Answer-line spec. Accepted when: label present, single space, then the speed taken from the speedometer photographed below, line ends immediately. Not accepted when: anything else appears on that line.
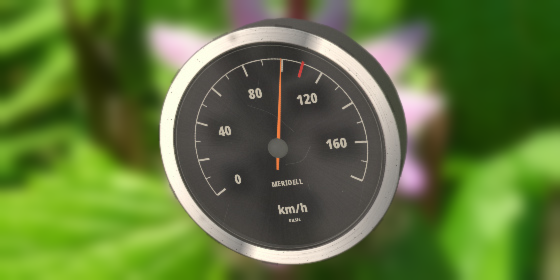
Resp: 100 km/h
